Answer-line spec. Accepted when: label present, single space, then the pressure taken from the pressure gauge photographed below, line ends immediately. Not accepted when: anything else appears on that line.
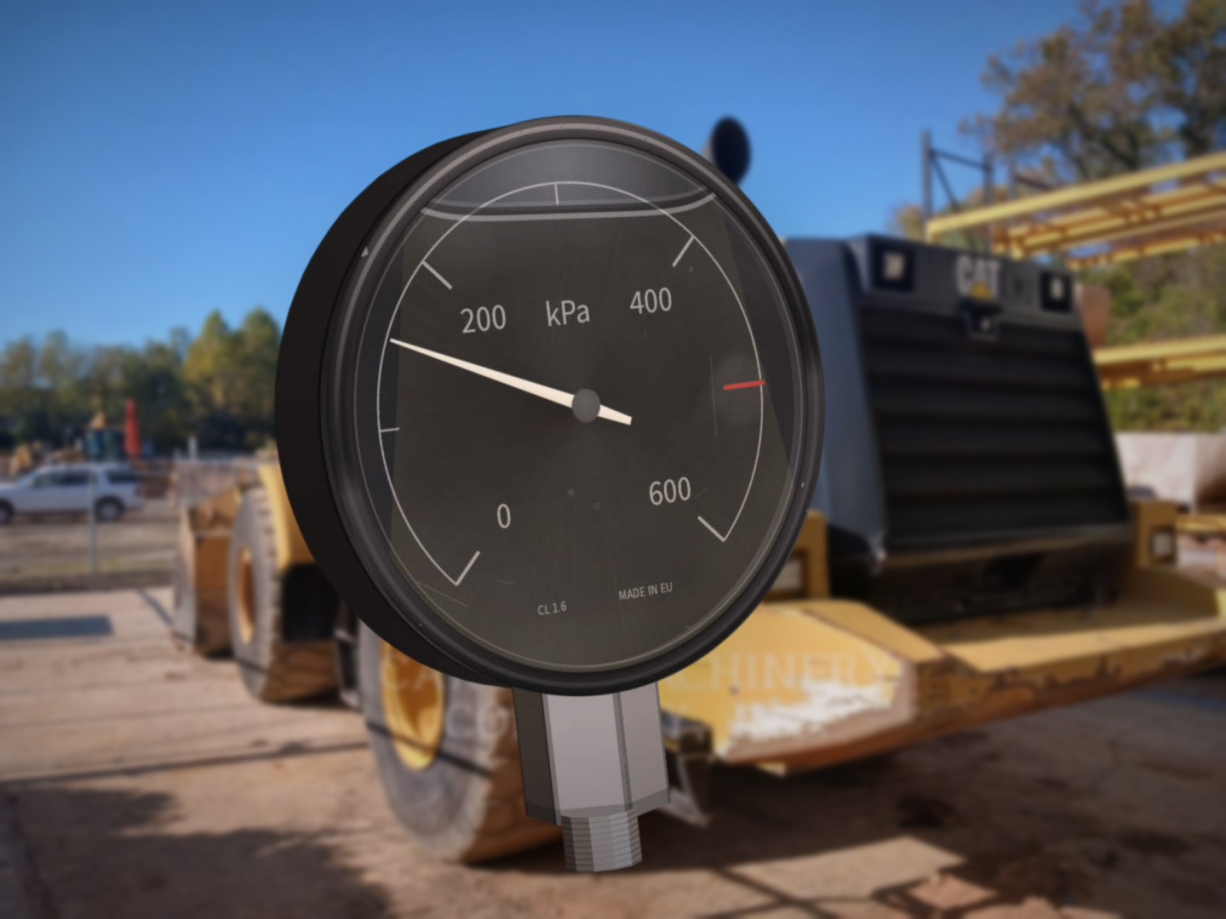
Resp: 150 kPa
